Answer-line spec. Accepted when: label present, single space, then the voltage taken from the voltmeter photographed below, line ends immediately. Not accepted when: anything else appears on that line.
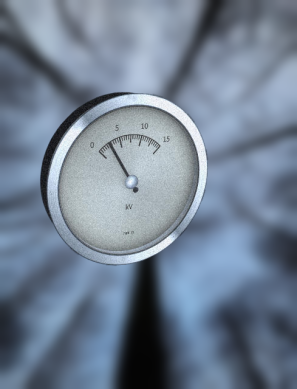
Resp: 2.5 kV
